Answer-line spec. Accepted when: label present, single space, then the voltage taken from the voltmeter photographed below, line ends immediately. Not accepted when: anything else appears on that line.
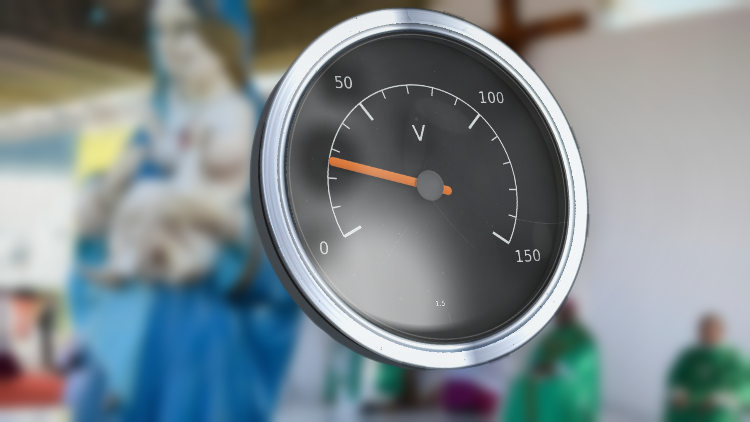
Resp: 25 V
